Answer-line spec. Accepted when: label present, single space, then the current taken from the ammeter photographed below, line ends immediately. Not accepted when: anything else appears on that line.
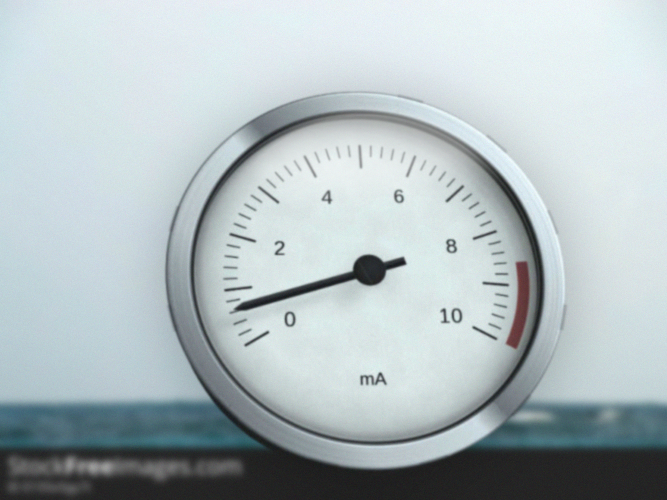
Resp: 0.6 mA
